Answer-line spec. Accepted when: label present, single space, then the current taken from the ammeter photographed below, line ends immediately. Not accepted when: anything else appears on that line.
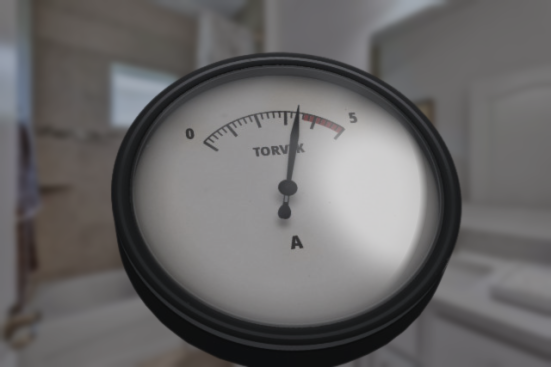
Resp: 3.4 A
